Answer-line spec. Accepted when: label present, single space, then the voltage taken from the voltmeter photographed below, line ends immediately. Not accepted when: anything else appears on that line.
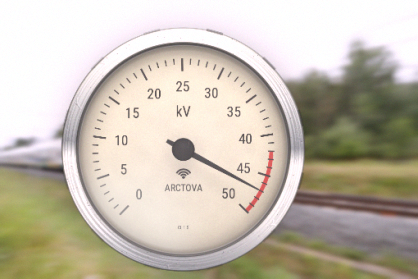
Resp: 47 kV
